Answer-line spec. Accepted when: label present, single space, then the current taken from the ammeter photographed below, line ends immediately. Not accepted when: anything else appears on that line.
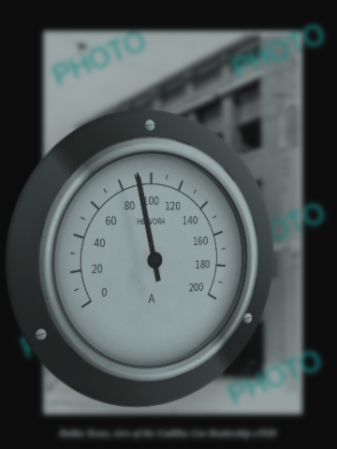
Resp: 90 A
